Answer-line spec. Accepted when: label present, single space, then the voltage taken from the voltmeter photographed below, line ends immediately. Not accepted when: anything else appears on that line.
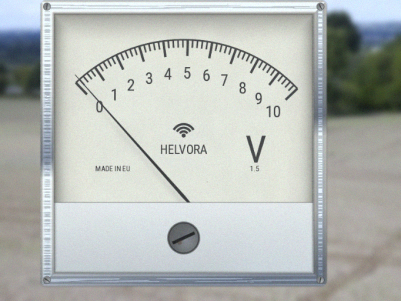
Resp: 0.2 V
